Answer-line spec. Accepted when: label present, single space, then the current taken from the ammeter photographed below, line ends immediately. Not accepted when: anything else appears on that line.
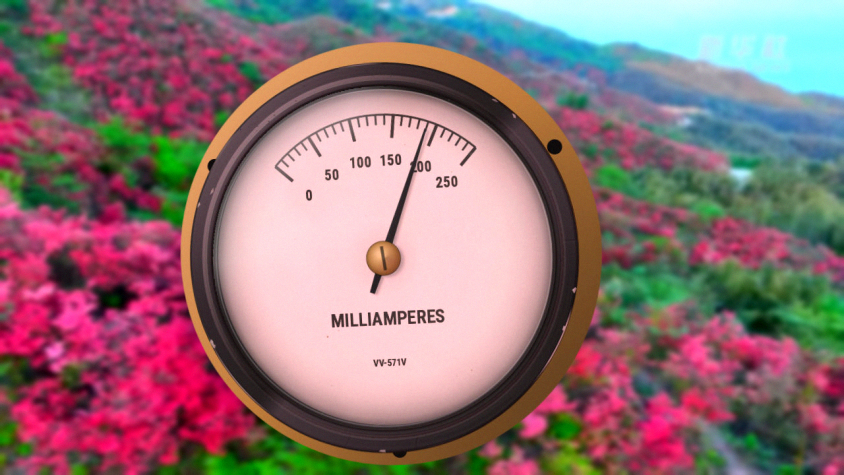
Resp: 190 mA
